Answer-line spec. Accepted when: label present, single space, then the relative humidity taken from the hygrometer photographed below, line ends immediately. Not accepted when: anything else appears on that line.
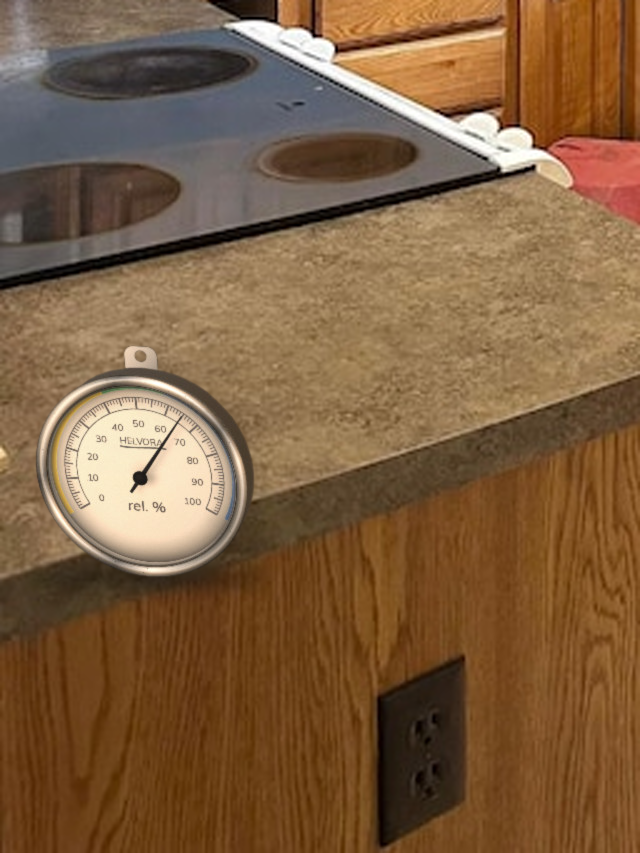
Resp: 65 %
